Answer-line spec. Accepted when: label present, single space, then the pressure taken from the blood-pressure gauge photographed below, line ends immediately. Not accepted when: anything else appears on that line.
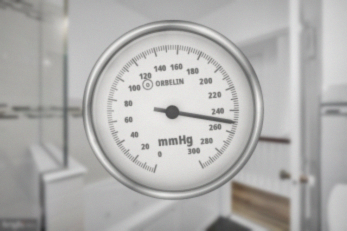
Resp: 250 mmHg
